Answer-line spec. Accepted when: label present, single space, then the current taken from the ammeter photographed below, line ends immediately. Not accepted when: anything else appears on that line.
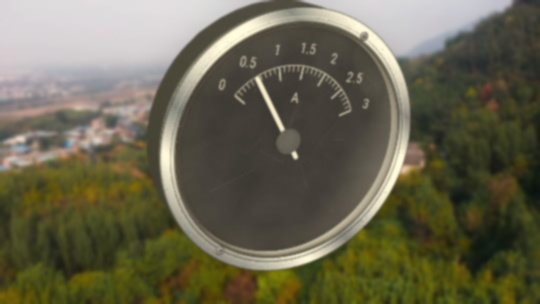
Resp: 0.5 A
